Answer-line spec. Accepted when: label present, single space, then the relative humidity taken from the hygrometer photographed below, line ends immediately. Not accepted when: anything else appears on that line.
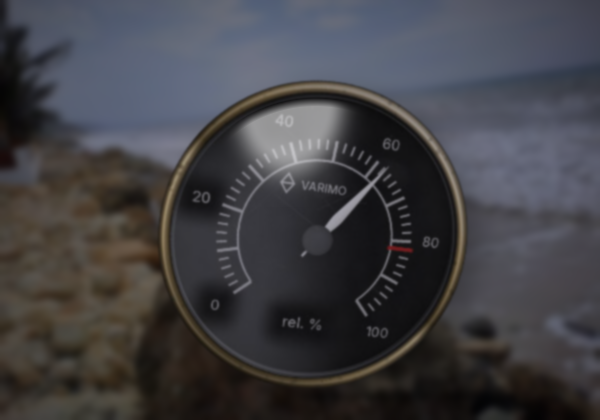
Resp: 62 %
